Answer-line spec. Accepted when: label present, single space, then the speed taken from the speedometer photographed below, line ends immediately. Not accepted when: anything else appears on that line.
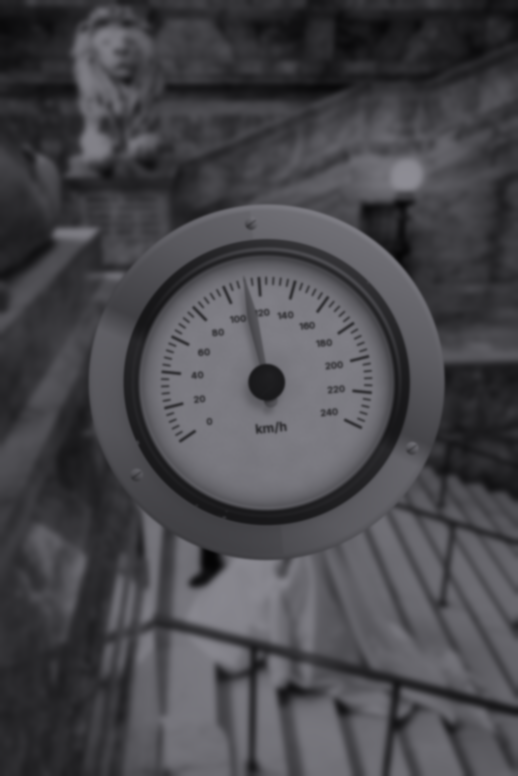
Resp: 112 km/h
